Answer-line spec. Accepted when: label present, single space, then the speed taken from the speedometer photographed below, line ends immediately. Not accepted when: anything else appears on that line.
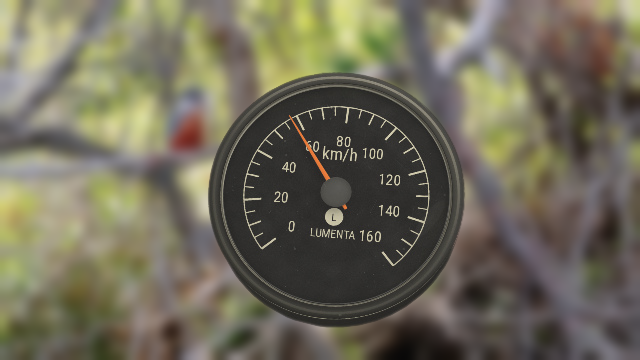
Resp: 57.5 km/h
